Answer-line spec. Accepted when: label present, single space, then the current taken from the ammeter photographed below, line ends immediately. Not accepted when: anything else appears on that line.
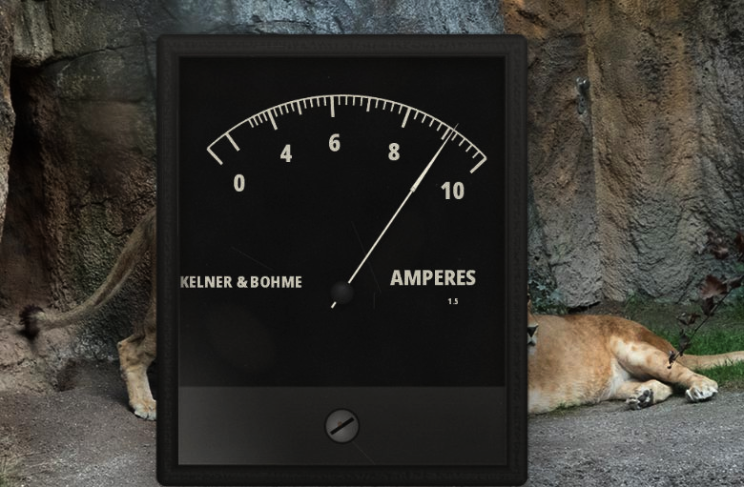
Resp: 9.1 A
